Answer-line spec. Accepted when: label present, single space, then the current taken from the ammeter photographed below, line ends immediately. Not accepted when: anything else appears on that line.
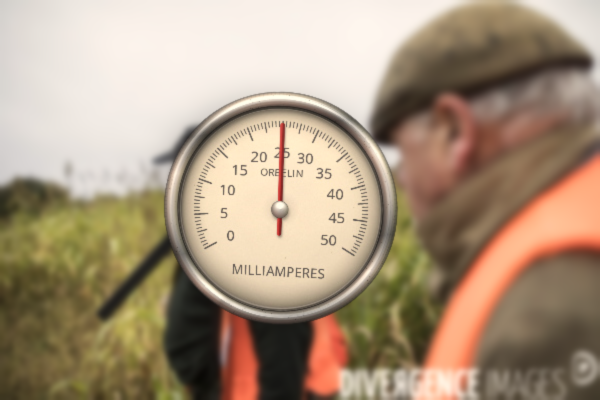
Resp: 25 mA
